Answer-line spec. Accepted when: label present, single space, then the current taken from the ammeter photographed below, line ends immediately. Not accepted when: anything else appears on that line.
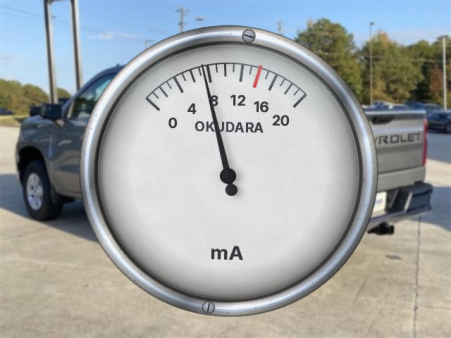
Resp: 7.5 mA
